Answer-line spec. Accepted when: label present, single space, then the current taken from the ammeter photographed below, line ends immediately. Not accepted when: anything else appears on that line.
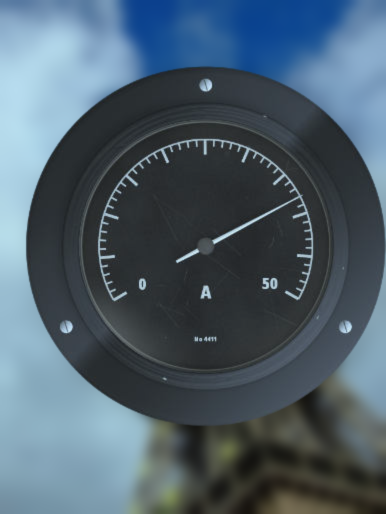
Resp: 38 A
